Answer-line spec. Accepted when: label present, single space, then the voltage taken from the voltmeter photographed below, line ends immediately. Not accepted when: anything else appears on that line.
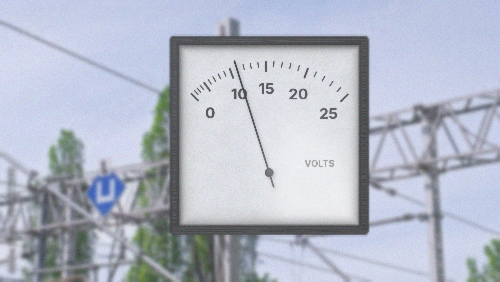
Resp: 11 V
